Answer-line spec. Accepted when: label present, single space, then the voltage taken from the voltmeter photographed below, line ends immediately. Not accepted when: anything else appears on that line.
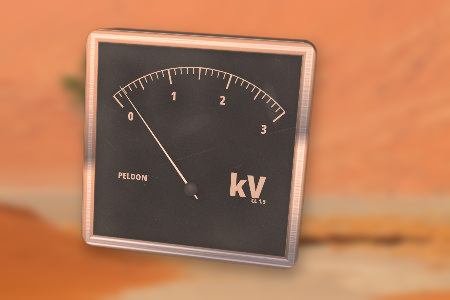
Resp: 0.2 kV
